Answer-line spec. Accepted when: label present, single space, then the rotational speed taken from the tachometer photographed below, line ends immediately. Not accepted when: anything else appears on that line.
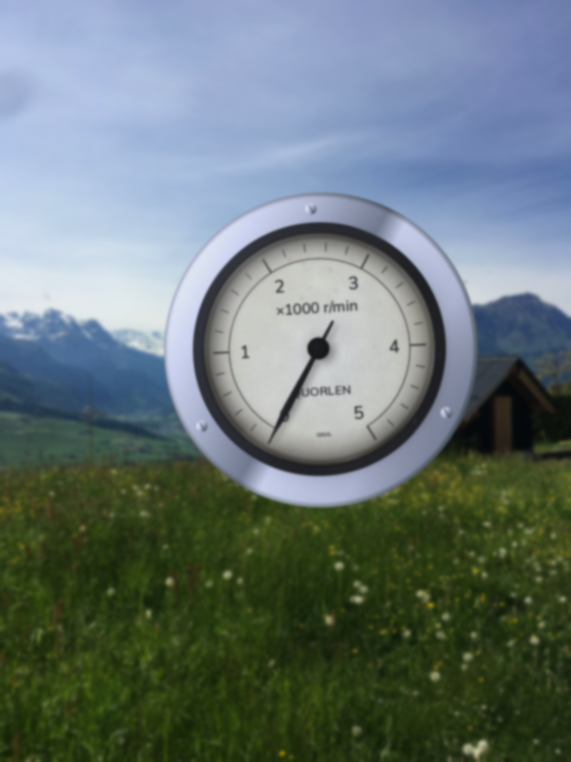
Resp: 0 rpm
